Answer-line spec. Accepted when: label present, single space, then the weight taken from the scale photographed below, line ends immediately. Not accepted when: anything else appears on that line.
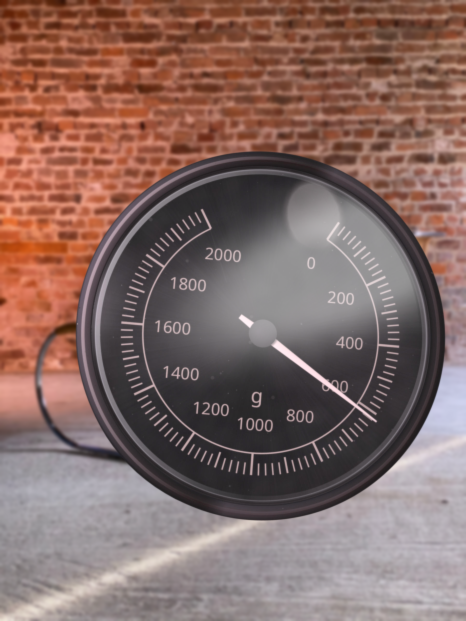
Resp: 620 g
